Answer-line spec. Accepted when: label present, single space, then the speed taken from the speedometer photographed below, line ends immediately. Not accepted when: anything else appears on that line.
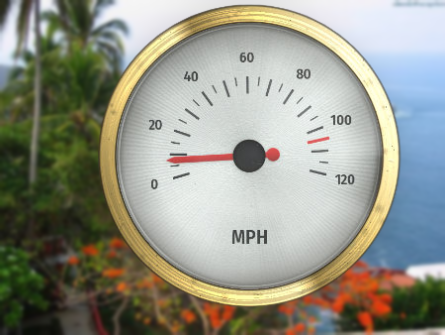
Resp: 7.5 mph
